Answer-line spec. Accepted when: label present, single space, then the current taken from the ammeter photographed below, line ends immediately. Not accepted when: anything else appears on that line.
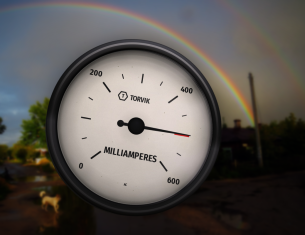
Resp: 500 mA
